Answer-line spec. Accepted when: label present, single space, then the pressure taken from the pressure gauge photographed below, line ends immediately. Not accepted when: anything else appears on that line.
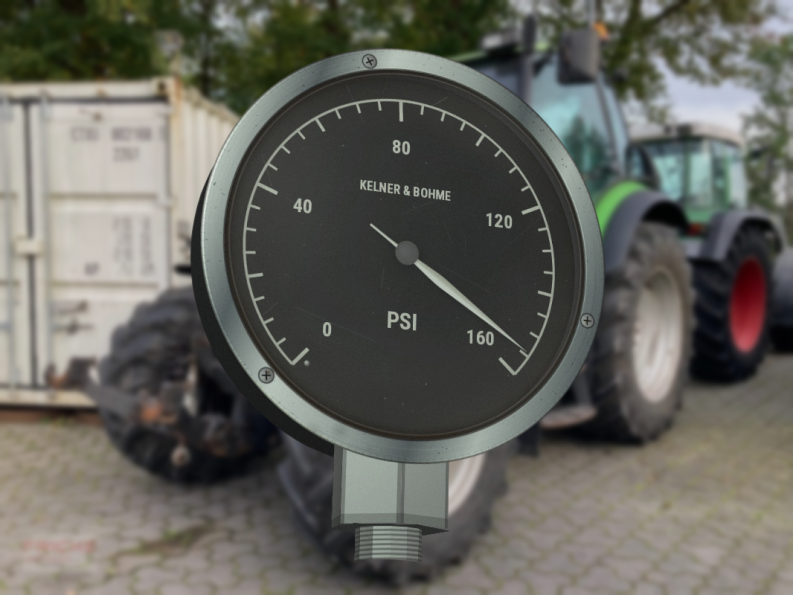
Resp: 155 psi
